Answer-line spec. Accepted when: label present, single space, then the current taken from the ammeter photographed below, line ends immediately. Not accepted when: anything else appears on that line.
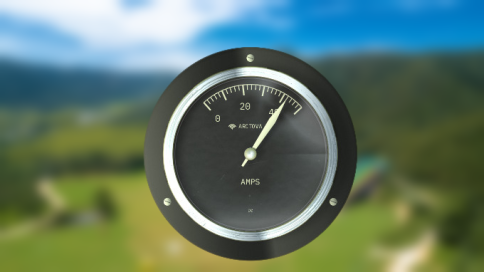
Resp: 42 A
